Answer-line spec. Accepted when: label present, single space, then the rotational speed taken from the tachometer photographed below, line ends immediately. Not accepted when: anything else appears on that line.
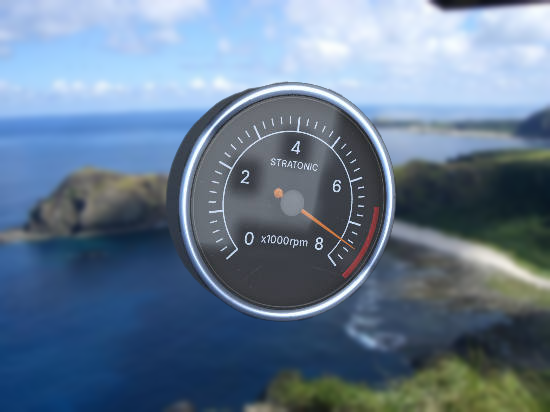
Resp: 7500 rpm
